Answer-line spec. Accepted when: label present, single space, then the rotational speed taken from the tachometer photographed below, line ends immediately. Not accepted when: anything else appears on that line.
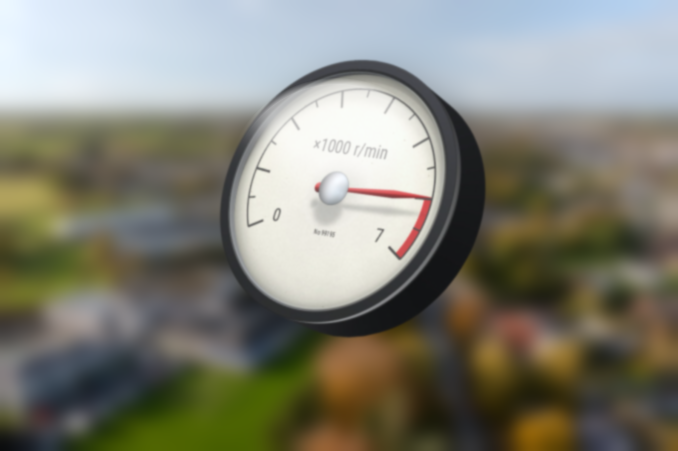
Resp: 6000 rpm
